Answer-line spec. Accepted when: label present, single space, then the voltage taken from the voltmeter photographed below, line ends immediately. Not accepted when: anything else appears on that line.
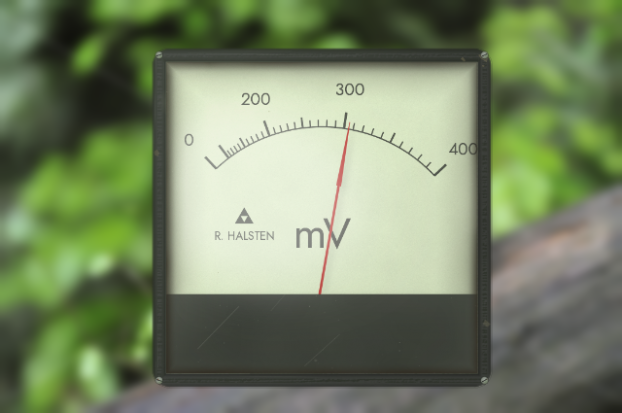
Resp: 305 mV
